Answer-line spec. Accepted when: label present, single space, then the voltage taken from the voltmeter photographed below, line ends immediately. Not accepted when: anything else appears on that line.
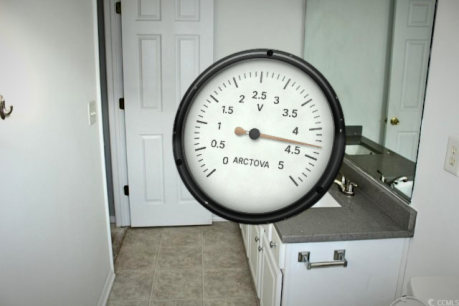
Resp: 4.3 V
